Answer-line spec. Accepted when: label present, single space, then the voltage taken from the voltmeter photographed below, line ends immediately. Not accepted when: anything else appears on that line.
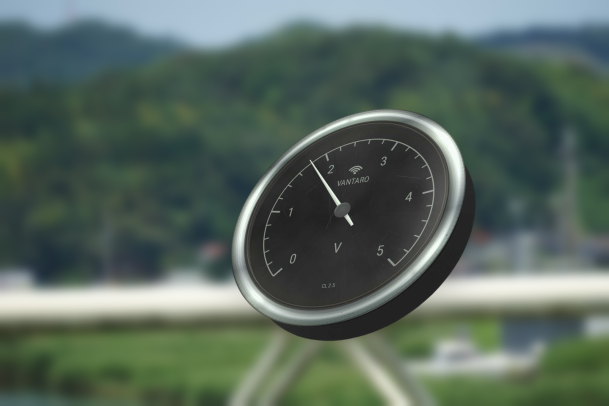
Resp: 1.8 V
